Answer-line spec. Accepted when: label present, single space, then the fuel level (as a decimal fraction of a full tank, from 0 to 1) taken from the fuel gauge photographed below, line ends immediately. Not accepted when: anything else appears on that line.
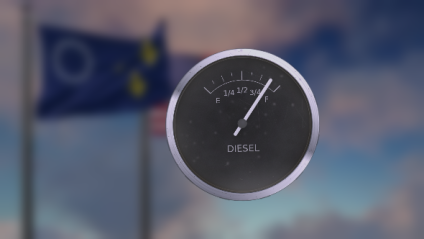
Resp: 0.875
